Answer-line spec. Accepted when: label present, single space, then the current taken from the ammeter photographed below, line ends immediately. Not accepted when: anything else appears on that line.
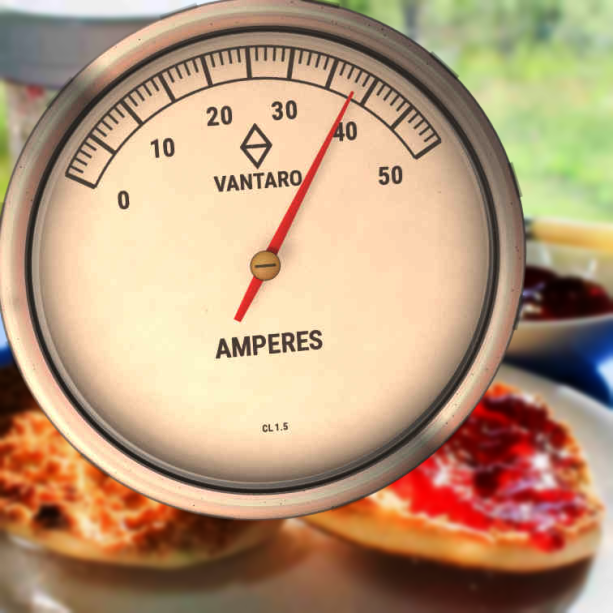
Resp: 38 A
